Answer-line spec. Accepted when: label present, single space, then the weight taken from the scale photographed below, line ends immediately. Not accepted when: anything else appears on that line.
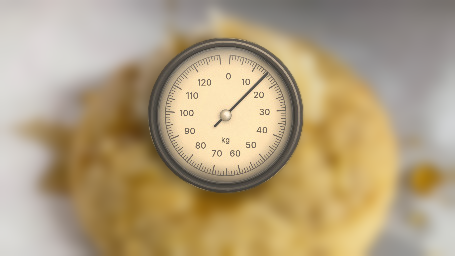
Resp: 15 kg
